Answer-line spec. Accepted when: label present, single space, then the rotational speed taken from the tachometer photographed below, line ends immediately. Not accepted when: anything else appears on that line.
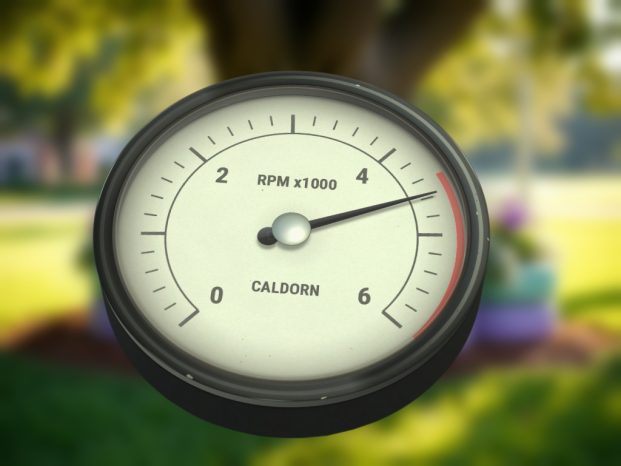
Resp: 4600 rpm
